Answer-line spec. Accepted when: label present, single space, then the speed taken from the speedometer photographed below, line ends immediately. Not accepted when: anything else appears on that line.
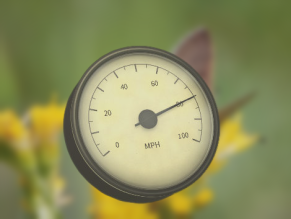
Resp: 80 mph
